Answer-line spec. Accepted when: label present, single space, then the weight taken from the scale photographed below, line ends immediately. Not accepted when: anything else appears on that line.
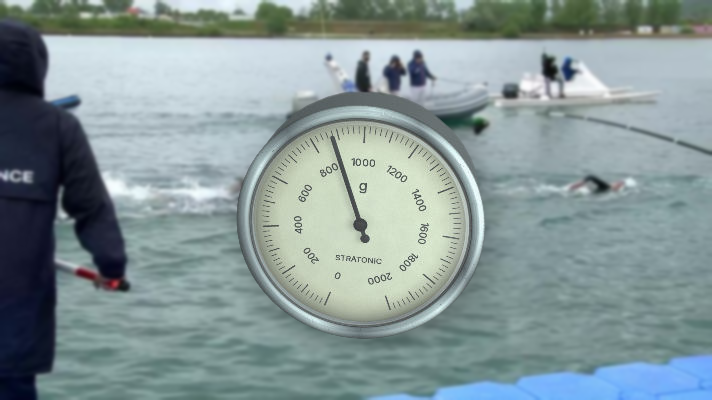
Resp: 880 g
